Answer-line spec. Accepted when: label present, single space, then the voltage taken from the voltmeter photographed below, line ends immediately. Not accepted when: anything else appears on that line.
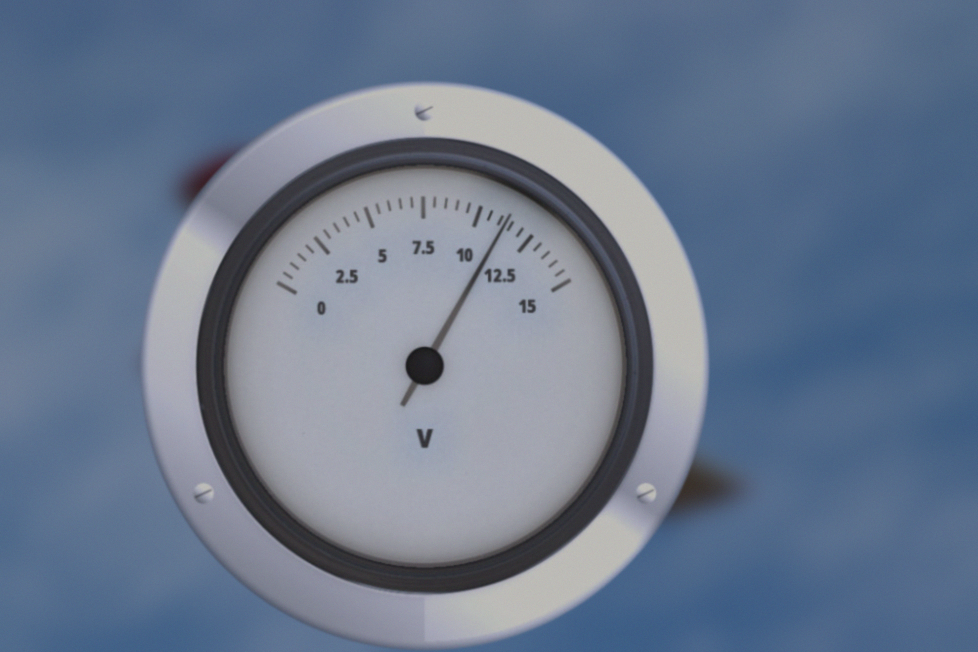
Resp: 11.25 V
